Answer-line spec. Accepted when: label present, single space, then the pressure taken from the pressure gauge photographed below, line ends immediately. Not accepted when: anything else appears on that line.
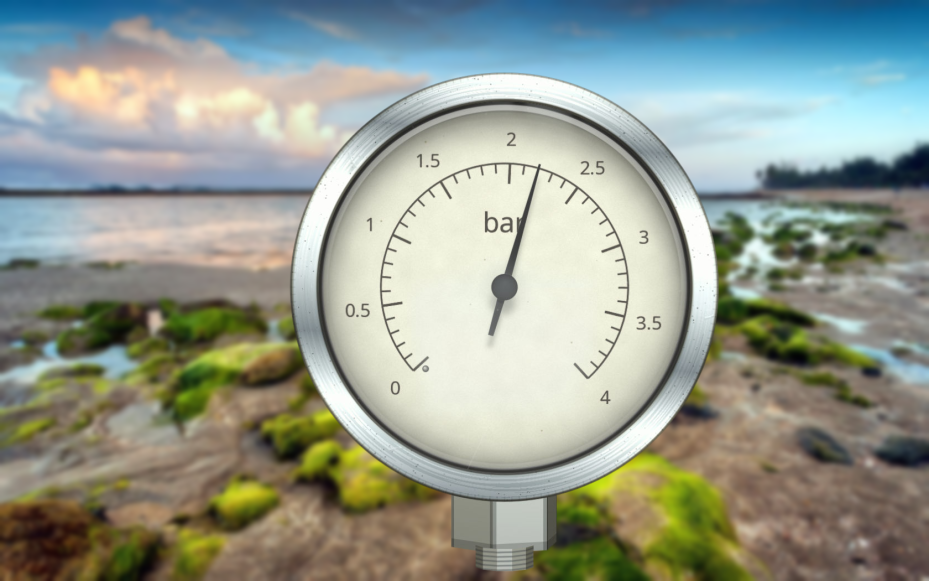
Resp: 2.2 bar
